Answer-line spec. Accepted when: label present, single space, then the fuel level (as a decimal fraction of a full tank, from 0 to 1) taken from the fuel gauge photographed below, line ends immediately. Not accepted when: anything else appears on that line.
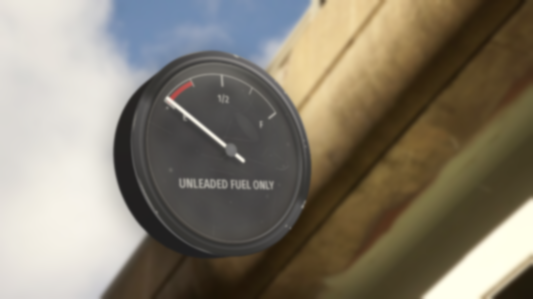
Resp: 0
